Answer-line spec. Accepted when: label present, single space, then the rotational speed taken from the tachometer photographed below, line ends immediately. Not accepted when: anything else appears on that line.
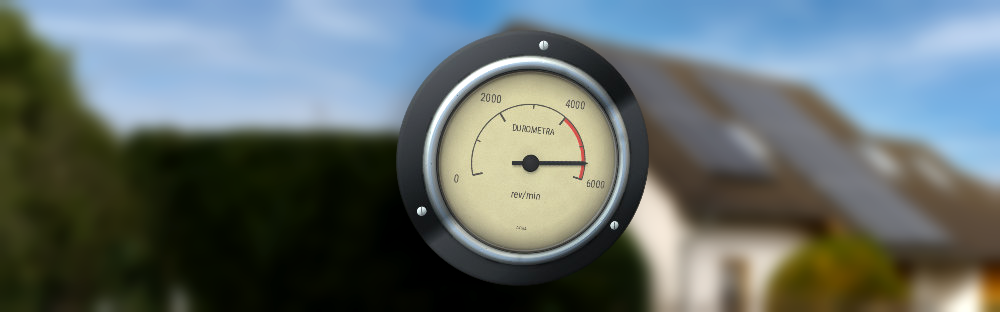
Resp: 5500 rpm
